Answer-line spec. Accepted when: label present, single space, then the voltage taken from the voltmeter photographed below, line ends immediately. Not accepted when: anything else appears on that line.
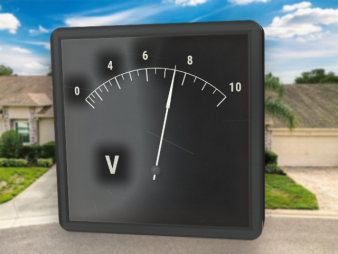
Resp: 7.5 V
